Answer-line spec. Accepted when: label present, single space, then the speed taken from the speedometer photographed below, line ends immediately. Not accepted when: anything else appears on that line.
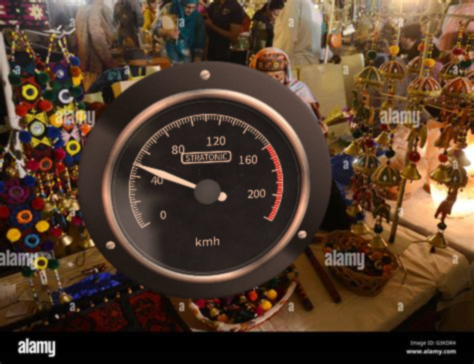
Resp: 50 km/h
